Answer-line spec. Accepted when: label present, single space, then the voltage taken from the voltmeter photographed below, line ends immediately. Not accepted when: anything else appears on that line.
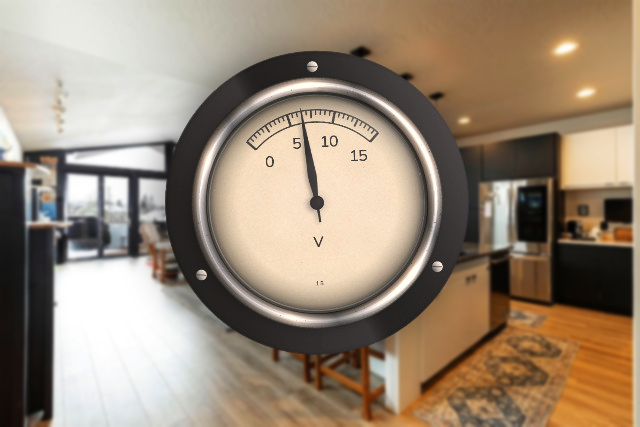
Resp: 6.5 V
